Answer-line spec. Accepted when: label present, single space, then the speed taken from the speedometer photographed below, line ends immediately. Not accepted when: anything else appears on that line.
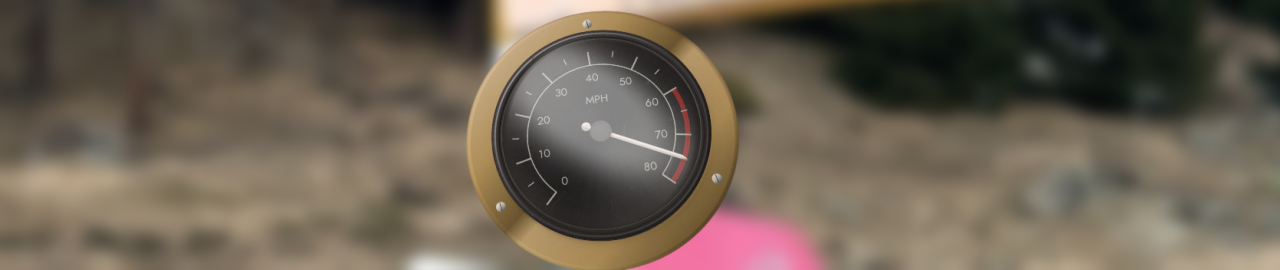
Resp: 75 mph
